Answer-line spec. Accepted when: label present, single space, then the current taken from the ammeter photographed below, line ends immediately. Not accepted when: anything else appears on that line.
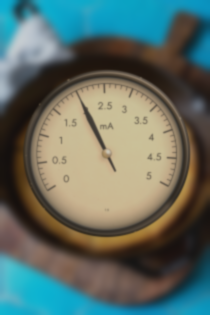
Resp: 2 mA
